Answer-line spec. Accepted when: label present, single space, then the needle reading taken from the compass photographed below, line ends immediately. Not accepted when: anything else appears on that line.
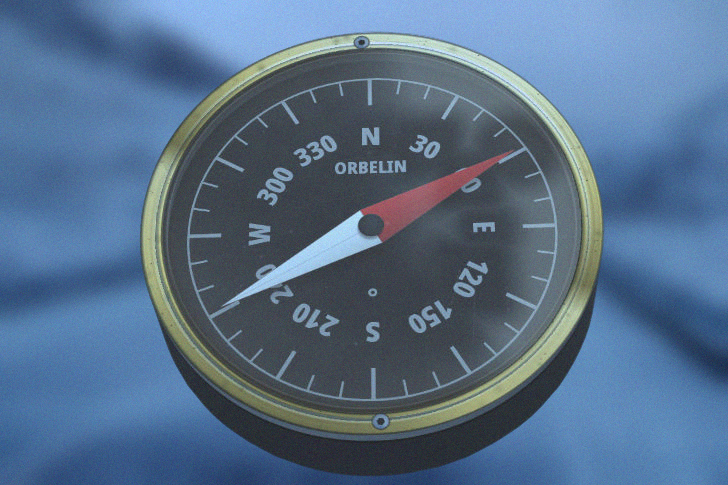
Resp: 60 °
